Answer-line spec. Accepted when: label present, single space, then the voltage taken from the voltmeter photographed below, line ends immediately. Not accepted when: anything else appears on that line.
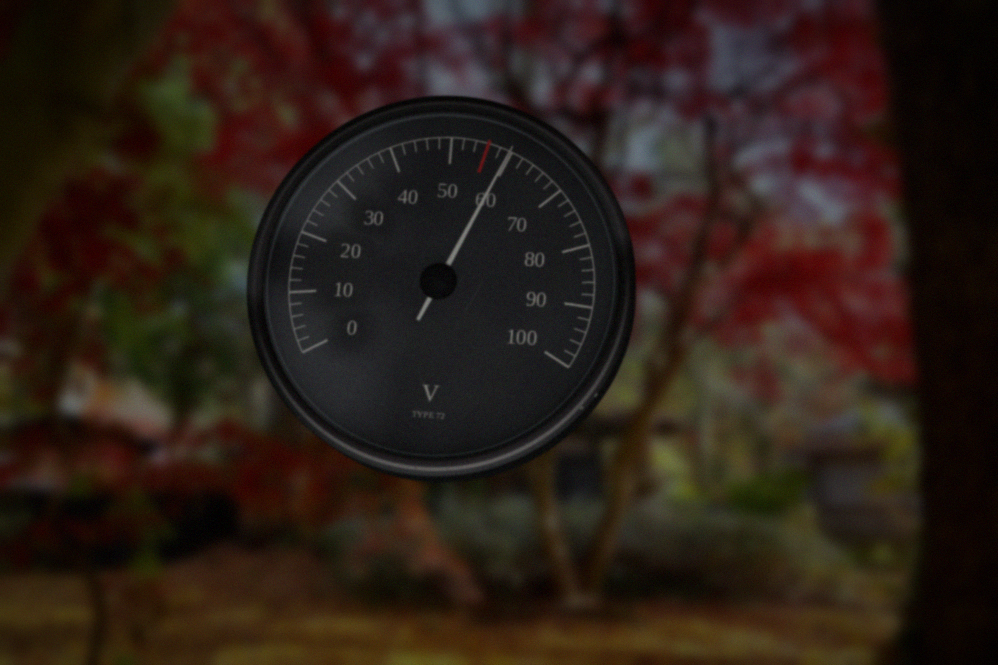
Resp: 60 V
